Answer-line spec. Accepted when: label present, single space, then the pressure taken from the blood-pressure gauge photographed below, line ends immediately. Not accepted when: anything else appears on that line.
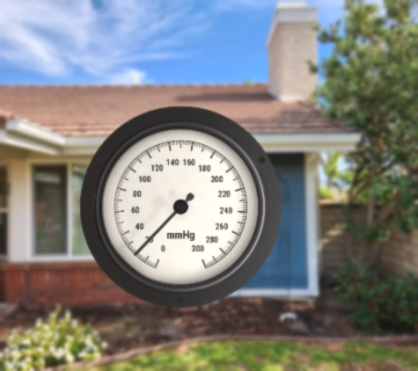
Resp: 20 mmHg
